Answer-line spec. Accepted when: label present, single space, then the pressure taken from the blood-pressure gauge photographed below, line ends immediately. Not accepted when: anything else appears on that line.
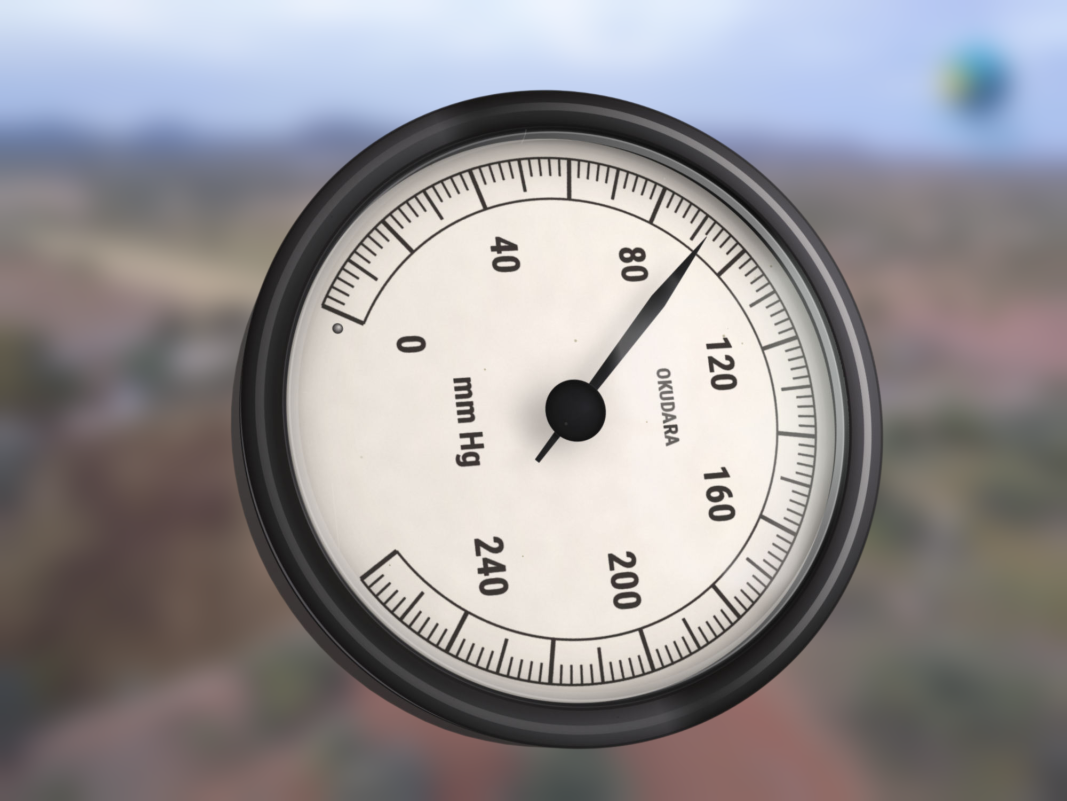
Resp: 92 mmHg
